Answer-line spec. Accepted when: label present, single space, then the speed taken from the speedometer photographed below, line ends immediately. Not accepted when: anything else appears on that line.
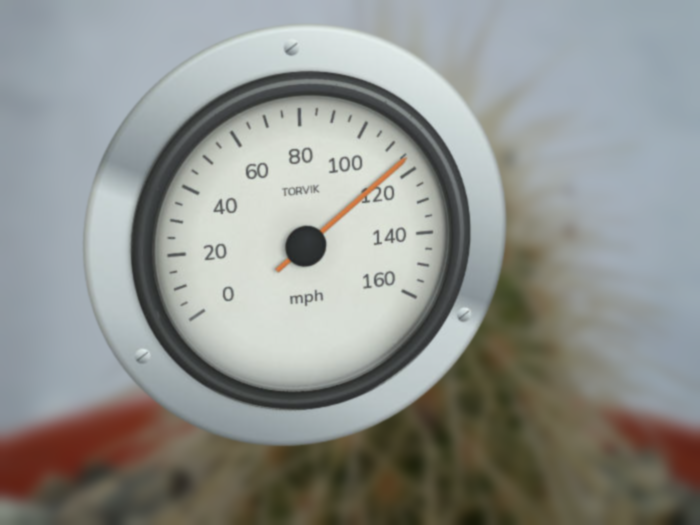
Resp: 115 mph
